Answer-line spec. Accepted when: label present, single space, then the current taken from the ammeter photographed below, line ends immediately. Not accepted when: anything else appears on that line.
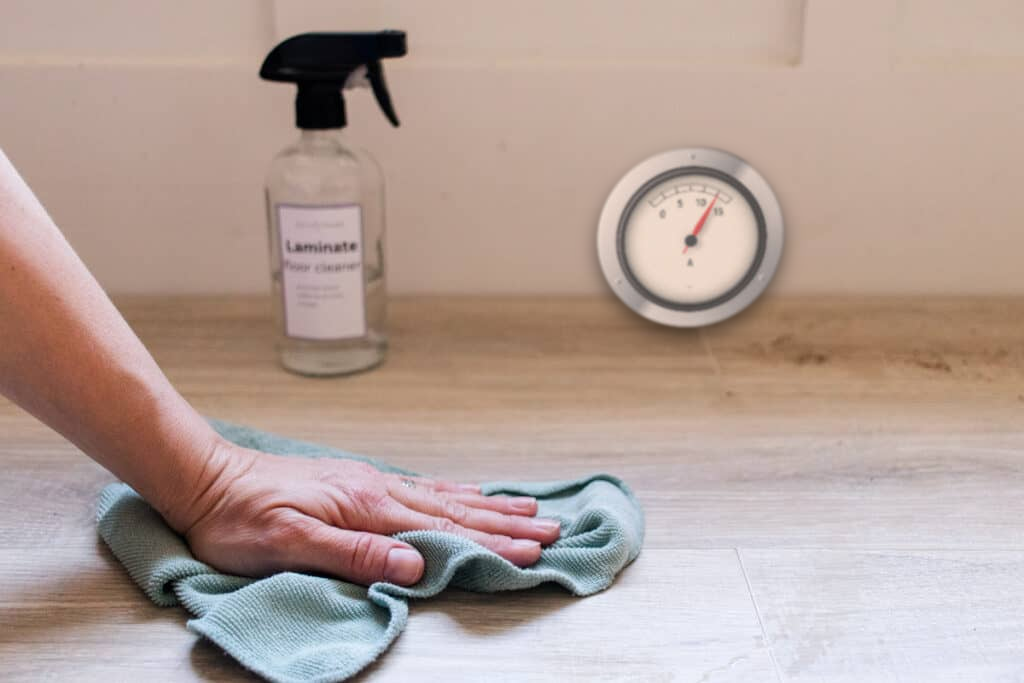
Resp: 12.5 A
